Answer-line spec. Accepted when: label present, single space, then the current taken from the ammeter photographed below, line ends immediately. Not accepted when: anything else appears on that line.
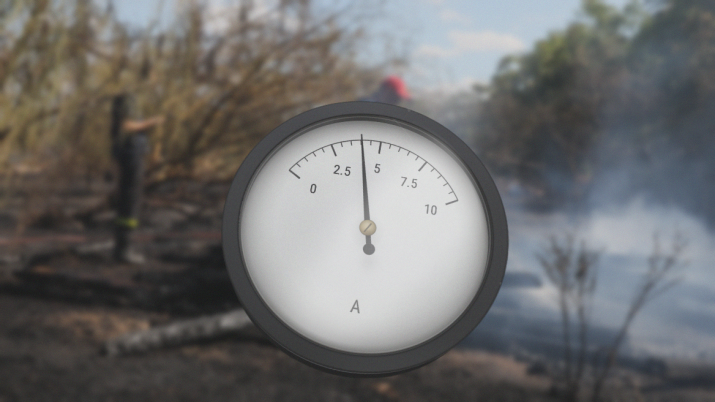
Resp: 4 A
